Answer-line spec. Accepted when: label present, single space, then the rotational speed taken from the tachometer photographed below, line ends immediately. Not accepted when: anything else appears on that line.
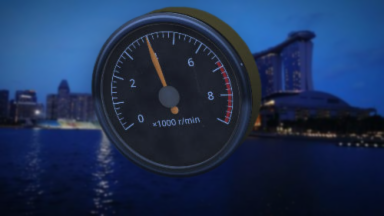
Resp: 4000 rpm
